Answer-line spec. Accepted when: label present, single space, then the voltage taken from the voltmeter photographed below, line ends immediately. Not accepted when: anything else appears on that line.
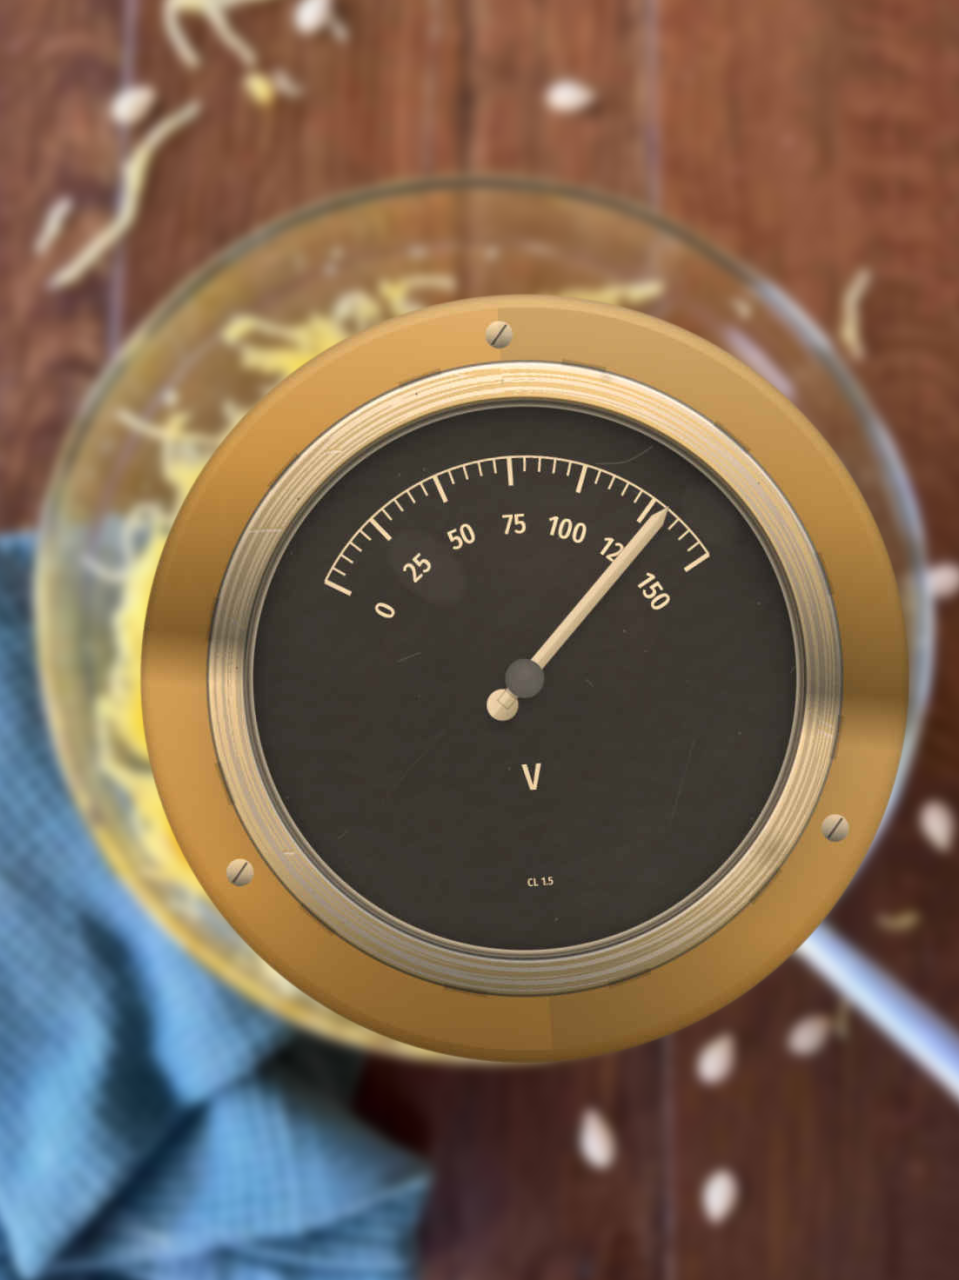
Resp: 130 V
